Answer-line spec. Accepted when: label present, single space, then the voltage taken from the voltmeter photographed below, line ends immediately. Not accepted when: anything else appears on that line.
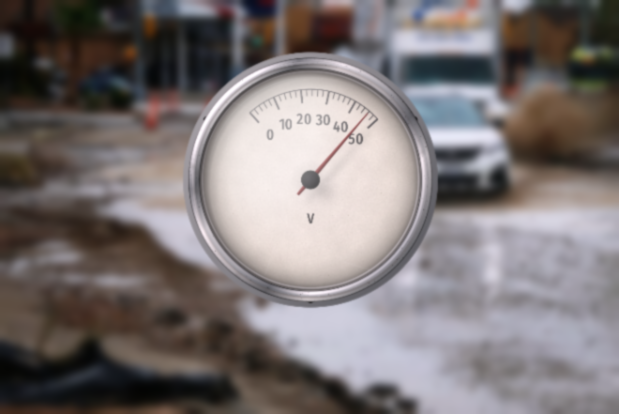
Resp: 46 V
